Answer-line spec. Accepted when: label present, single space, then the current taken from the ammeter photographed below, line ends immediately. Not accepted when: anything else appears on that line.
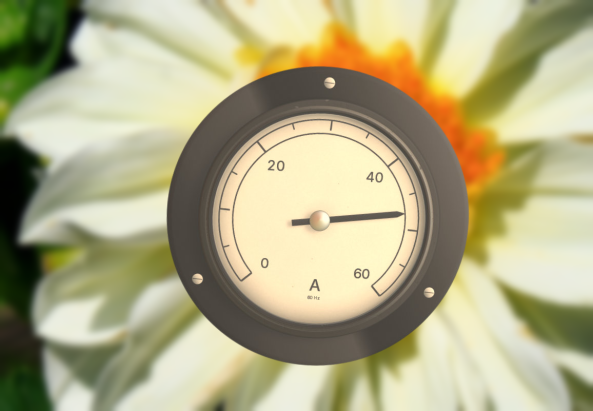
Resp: 47.5 A
